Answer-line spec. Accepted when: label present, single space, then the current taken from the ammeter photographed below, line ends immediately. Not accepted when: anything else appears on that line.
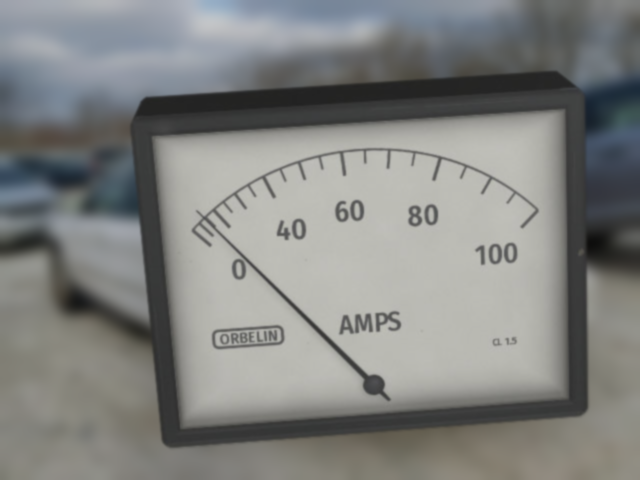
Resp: 15 A
